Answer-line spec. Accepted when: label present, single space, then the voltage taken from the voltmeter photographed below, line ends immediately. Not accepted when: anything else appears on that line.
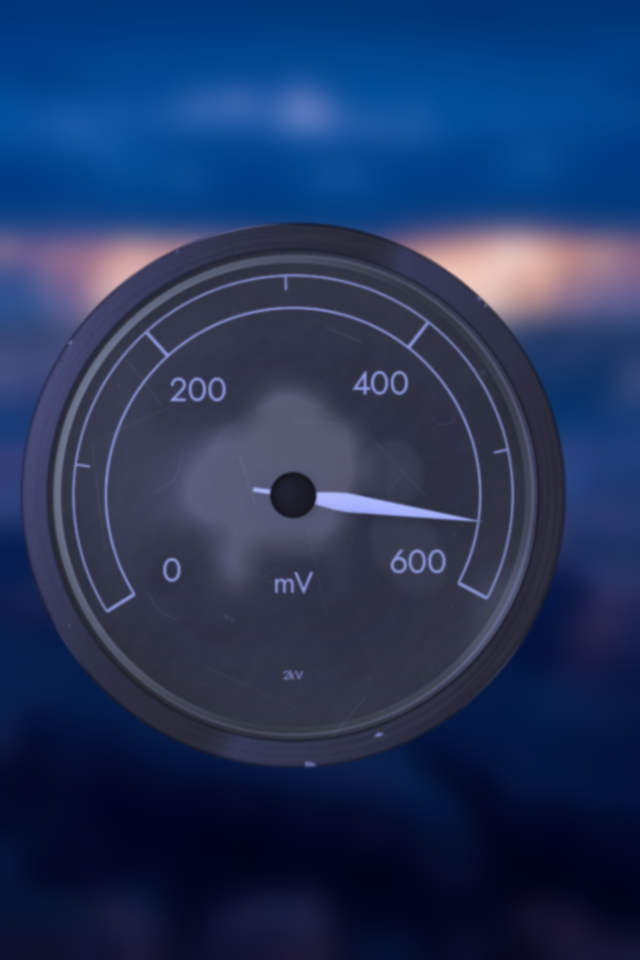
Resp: 550 mV
